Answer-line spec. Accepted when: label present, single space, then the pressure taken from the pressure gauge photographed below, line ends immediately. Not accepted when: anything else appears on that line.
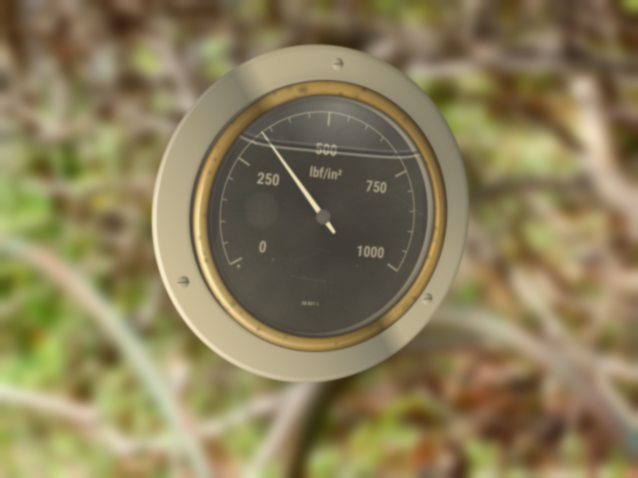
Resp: 325 psi
